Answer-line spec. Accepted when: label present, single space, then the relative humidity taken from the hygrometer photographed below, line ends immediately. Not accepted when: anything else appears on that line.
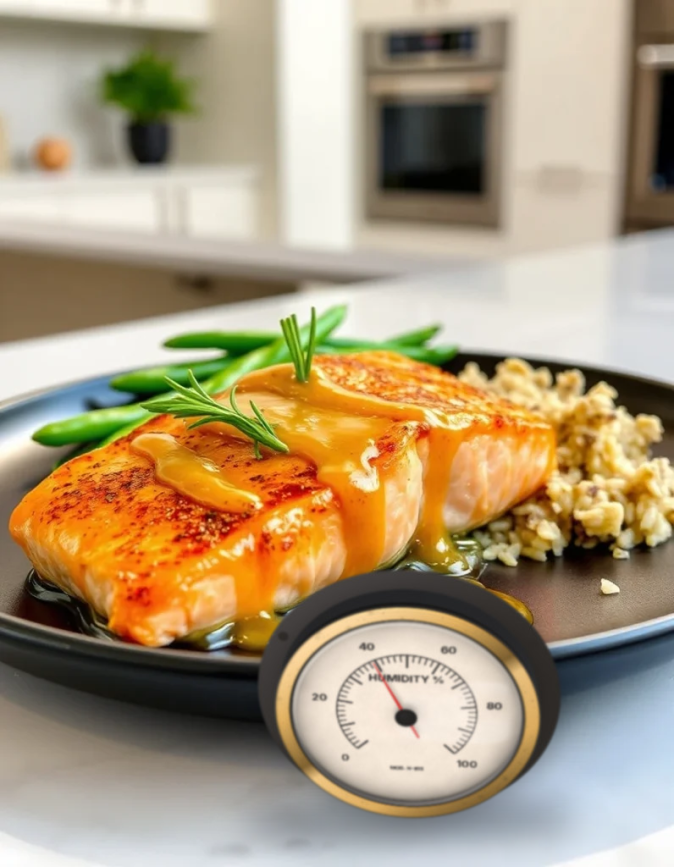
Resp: 40 %
